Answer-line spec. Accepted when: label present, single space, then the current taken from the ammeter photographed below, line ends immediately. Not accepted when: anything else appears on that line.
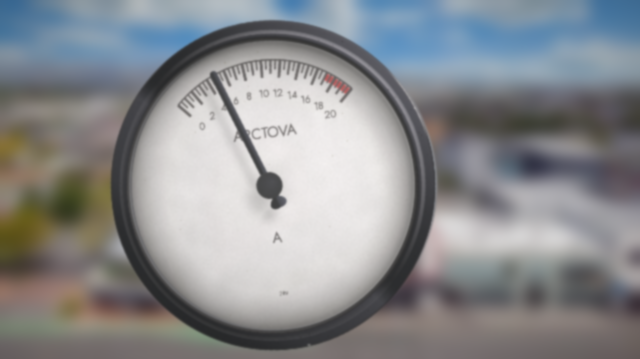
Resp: 5 A
